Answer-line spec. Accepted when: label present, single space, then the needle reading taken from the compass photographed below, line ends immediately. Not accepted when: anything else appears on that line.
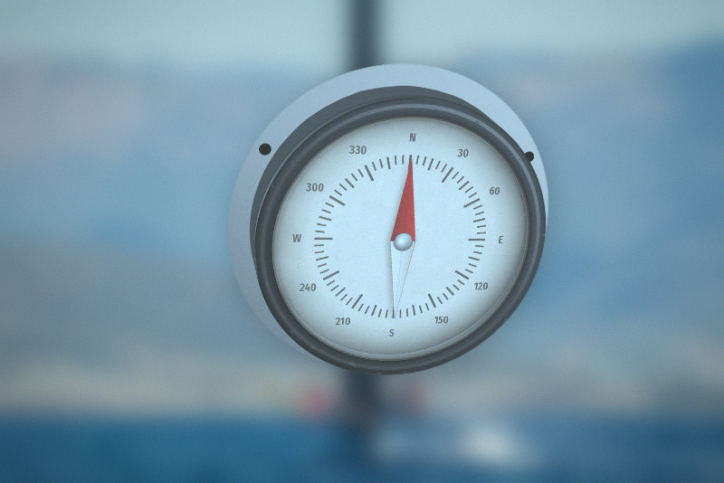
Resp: 0 °
